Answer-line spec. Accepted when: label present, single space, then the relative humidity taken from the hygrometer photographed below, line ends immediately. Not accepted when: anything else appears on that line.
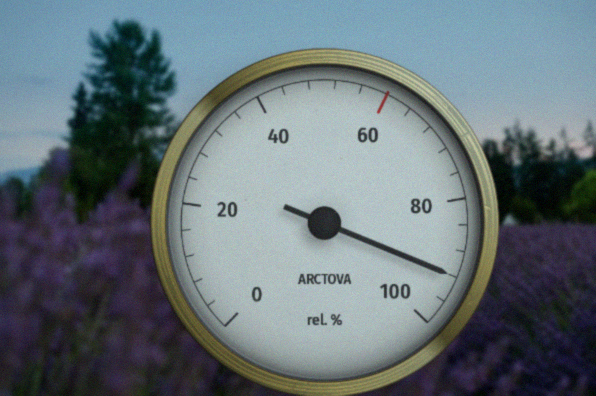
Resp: 92 %
